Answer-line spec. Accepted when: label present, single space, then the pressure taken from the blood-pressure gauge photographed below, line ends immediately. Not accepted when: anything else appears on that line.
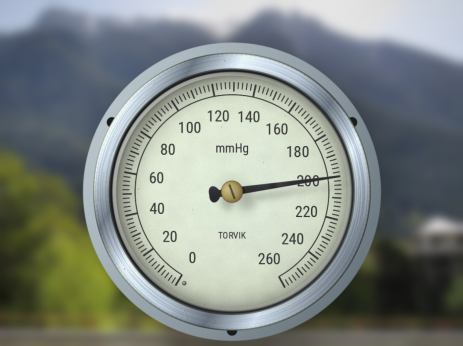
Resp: 200 mmHg
